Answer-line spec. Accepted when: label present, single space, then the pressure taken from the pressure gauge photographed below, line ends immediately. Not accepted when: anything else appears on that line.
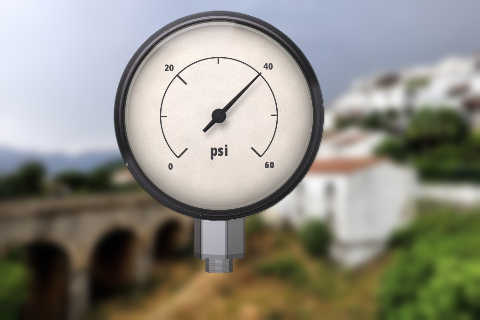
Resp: 40 psi
